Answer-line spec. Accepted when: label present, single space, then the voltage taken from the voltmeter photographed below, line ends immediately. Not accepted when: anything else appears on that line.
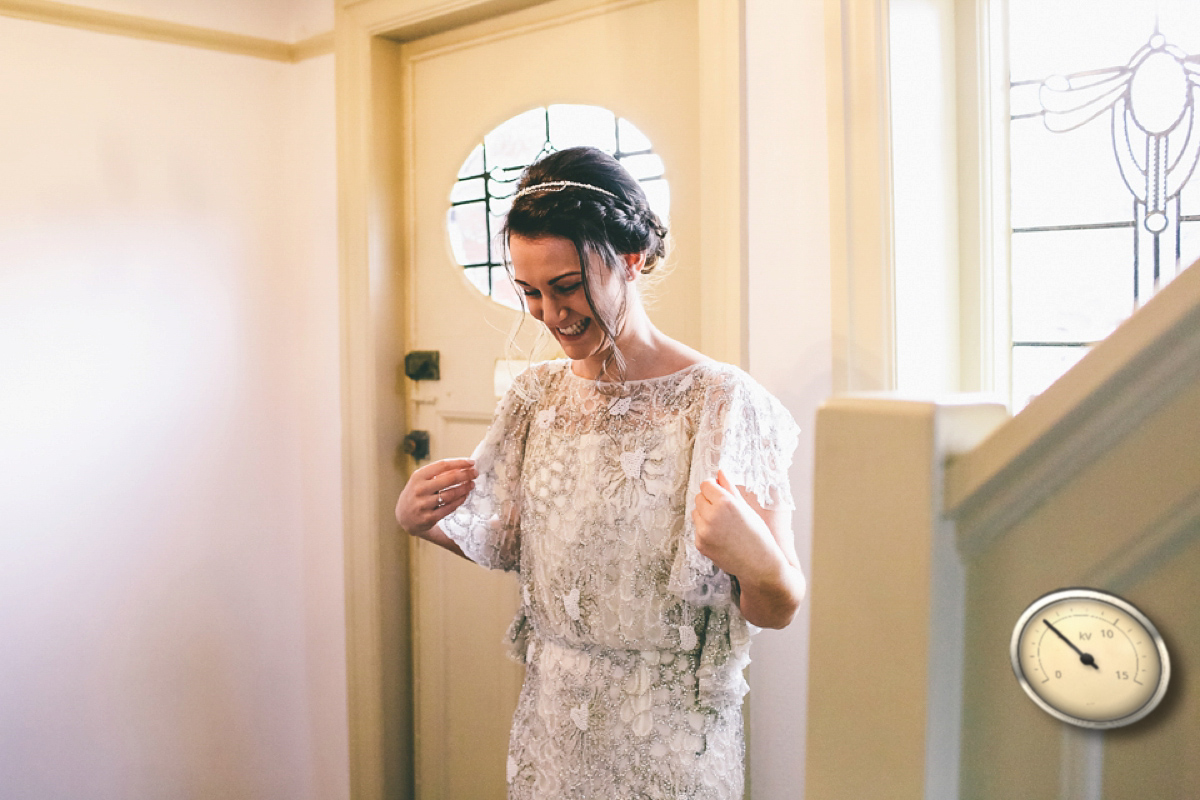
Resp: 5 kV
